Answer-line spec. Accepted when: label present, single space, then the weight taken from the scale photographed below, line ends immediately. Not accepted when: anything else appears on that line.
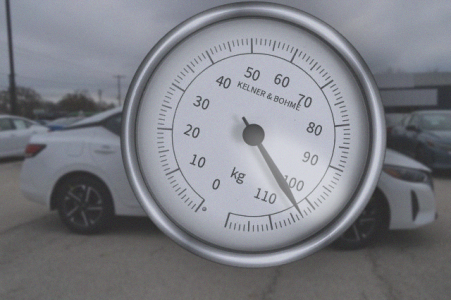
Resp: 103 kg
